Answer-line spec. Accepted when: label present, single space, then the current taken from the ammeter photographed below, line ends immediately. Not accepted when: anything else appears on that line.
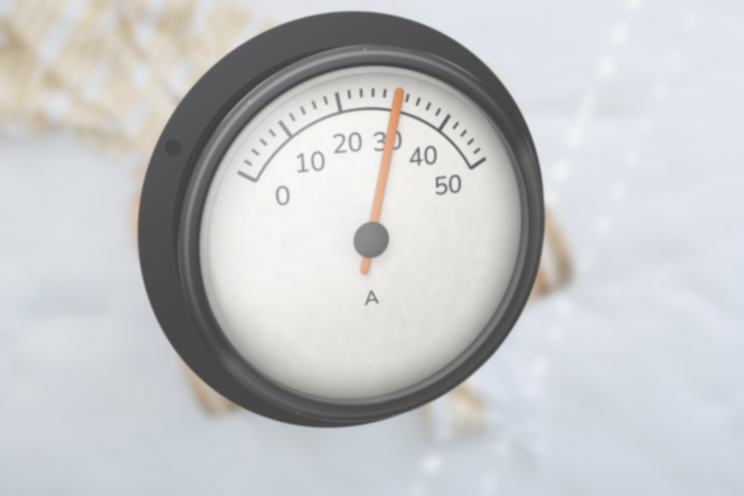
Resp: 30 A
